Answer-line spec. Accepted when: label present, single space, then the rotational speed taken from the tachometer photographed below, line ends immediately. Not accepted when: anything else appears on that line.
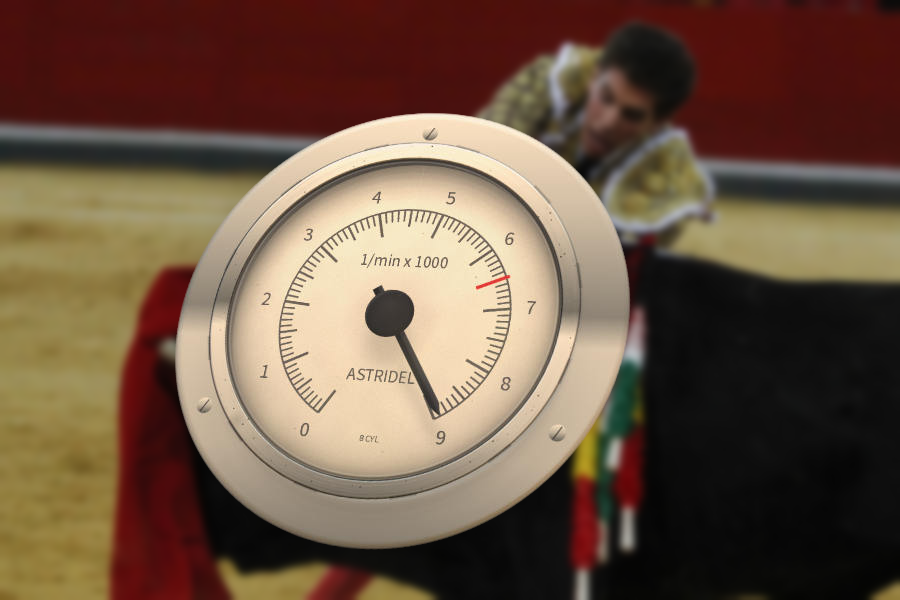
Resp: 8900 rpm
